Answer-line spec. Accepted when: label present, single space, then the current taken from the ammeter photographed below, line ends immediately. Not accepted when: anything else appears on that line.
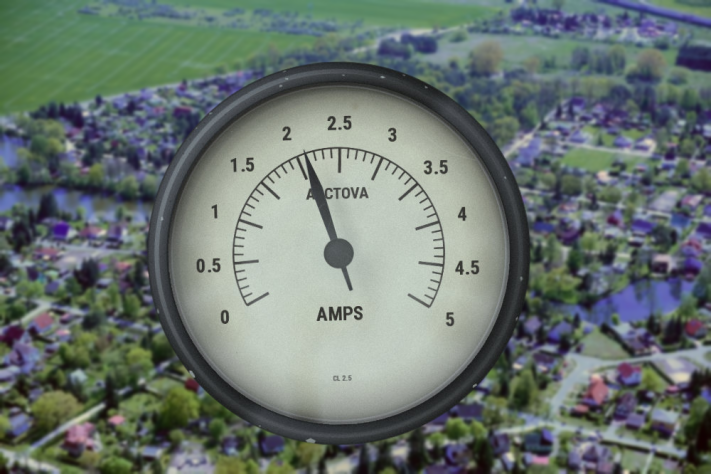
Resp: 2.1 A
